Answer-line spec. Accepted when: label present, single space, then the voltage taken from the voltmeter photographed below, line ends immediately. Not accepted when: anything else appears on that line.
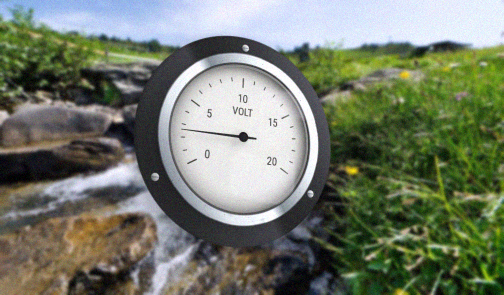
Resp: 2.5 V
